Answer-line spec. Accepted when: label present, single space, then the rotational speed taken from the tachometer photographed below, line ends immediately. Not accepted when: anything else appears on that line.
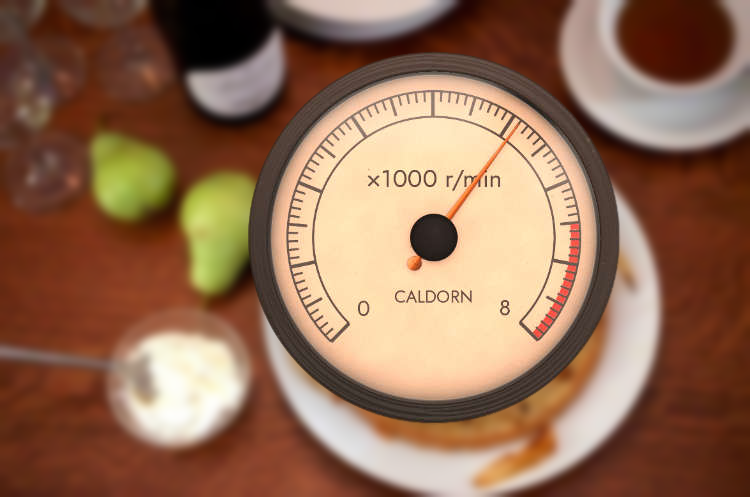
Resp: 5100 rpm
